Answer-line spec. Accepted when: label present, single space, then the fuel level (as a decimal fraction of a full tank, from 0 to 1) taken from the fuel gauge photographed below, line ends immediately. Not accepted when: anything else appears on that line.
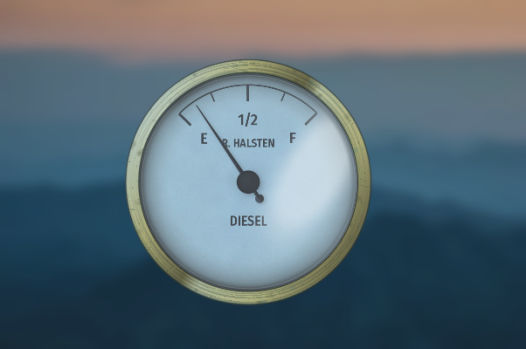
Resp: 0.125
